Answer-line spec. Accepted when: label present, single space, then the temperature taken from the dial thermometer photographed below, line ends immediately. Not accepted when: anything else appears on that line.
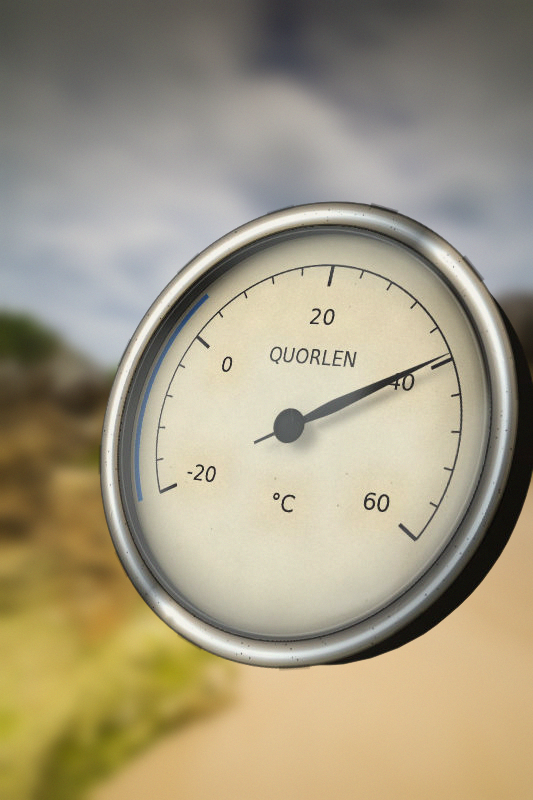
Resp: 40 °C
